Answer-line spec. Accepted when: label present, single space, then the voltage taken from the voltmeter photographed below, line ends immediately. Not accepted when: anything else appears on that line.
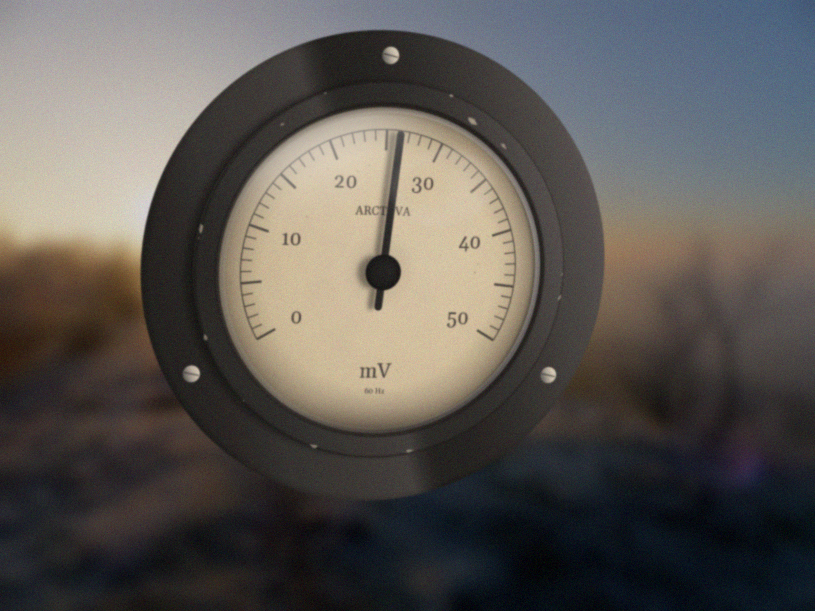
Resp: 26 mV
